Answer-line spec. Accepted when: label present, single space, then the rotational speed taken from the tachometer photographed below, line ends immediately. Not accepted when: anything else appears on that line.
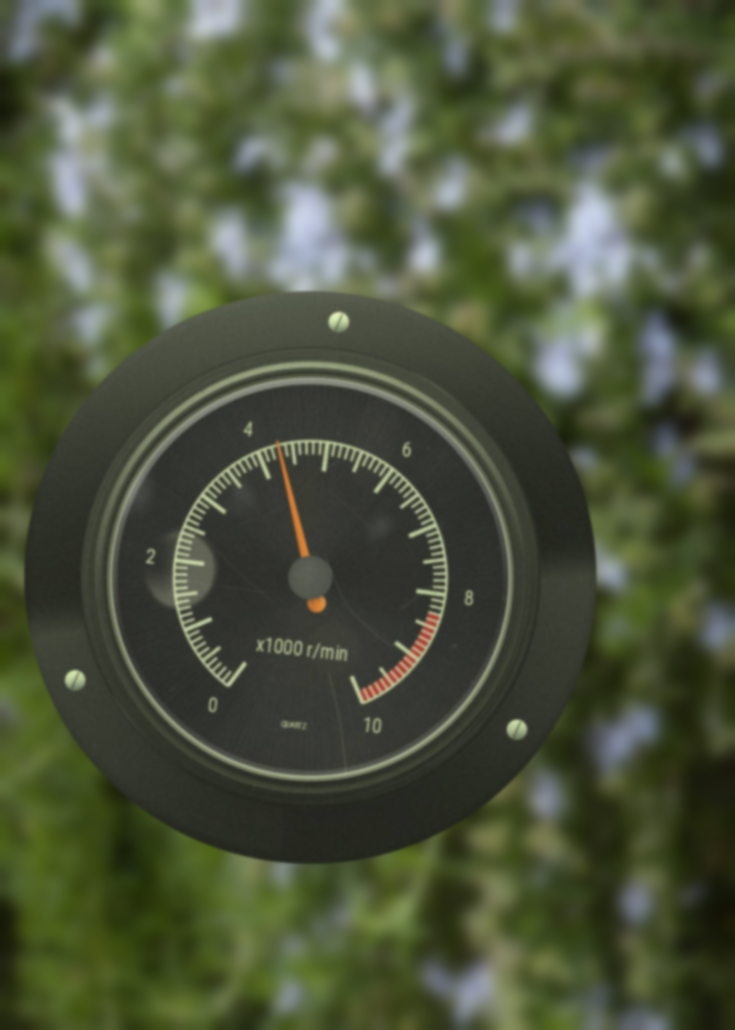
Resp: 4300 rpm
